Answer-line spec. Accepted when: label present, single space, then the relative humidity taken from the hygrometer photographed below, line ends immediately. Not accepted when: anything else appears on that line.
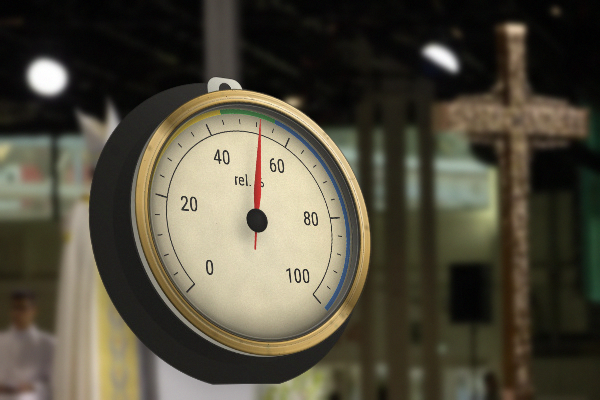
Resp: 52 %
